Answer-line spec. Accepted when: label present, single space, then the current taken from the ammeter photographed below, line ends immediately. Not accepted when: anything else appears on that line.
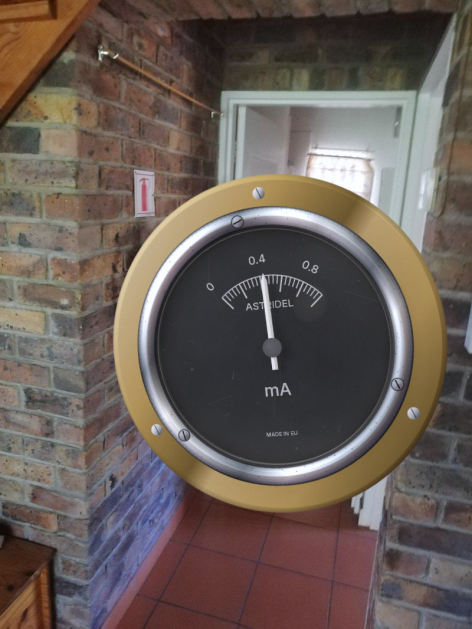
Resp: 0.44 mA
